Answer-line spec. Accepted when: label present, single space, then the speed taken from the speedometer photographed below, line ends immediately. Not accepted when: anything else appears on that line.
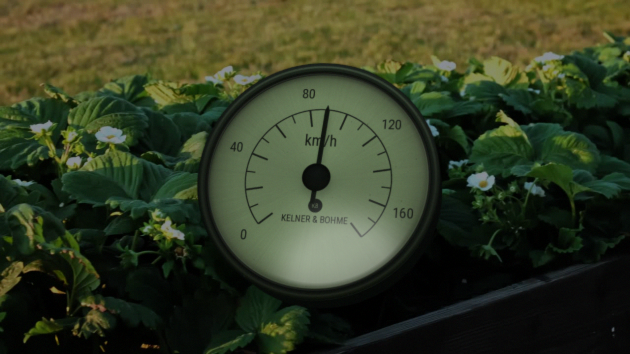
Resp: 90 km/h
